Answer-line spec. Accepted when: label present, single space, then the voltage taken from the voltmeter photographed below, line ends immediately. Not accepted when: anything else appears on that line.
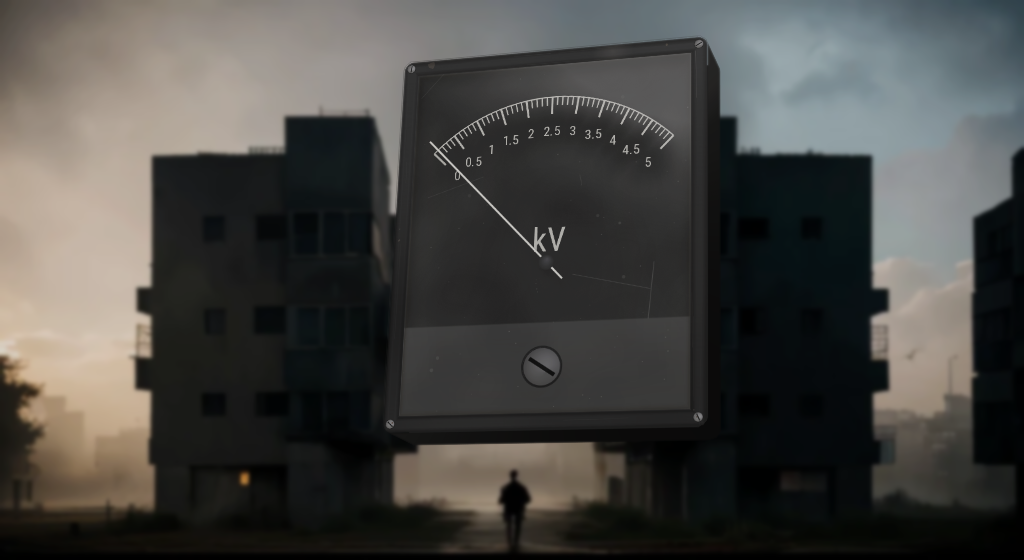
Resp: 0.1 kV
